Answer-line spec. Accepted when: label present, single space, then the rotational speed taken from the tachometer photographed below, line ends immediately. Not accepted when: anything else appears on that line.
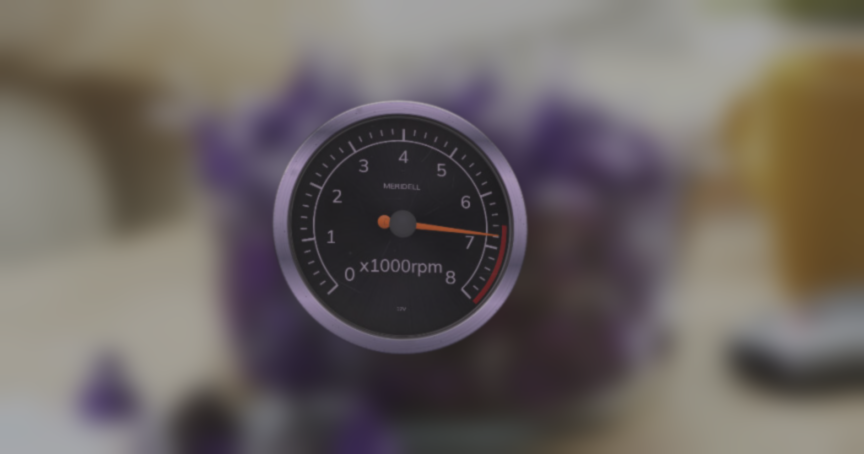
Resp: 6800 rpm
